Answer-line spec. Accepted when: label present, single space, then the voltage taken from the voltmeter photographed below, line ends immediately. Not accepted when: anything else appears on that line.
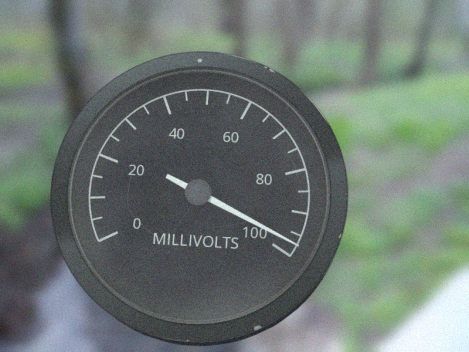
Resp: 97.5 mV
